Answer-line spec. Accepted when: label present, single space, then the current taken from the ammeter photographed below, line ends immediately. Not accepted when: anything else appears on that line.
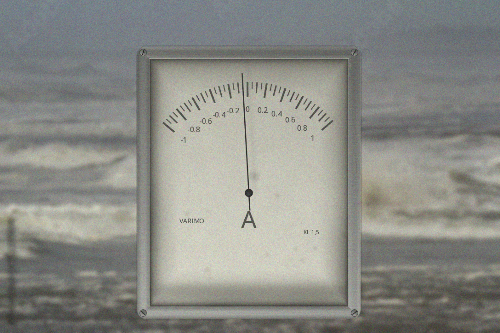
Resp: -0.05 A
